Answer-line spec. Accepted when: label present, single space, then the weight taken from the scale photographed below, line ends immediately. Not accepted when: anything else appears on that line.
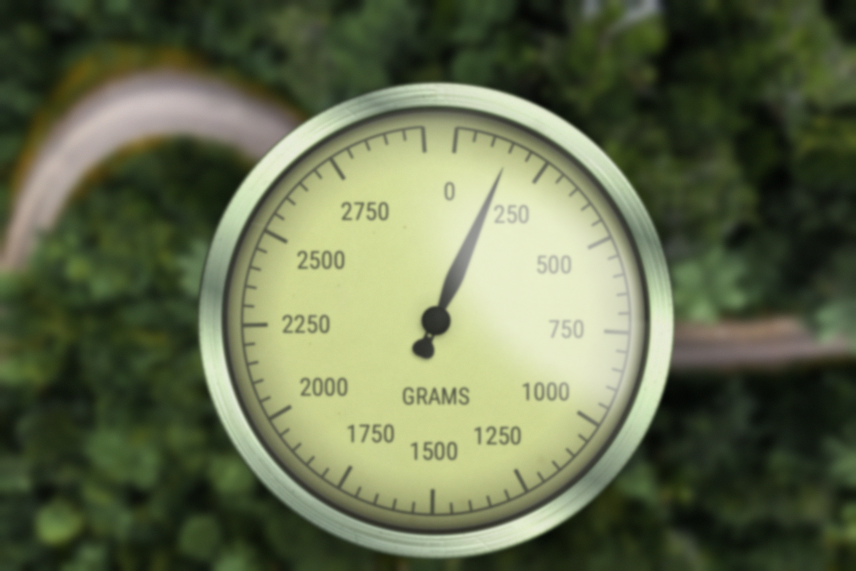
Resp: 150 g
